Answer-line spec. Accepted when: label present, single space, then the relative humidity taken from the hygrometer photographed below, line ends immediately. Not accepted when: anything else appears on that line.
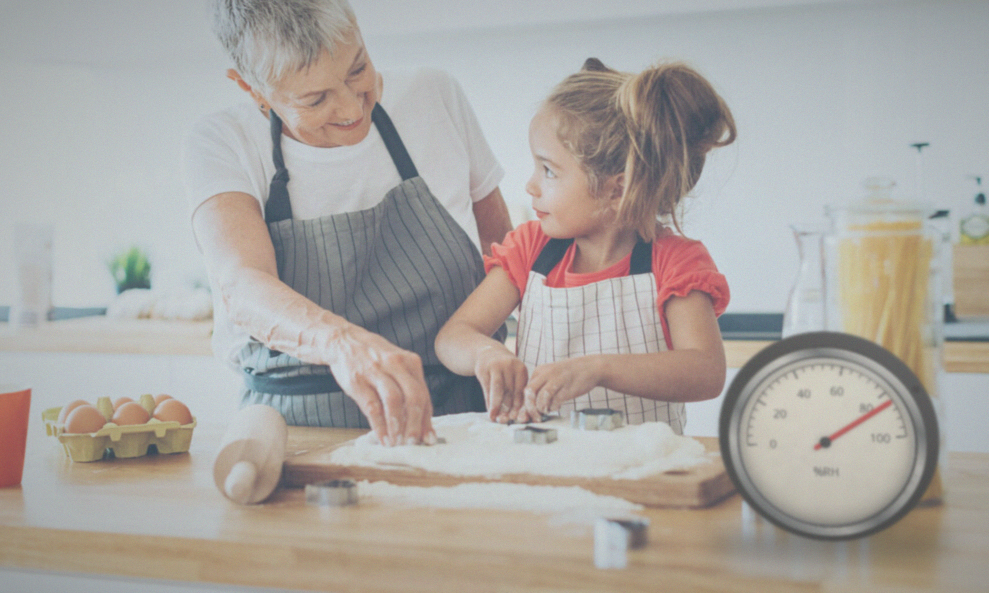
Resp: 84 %
